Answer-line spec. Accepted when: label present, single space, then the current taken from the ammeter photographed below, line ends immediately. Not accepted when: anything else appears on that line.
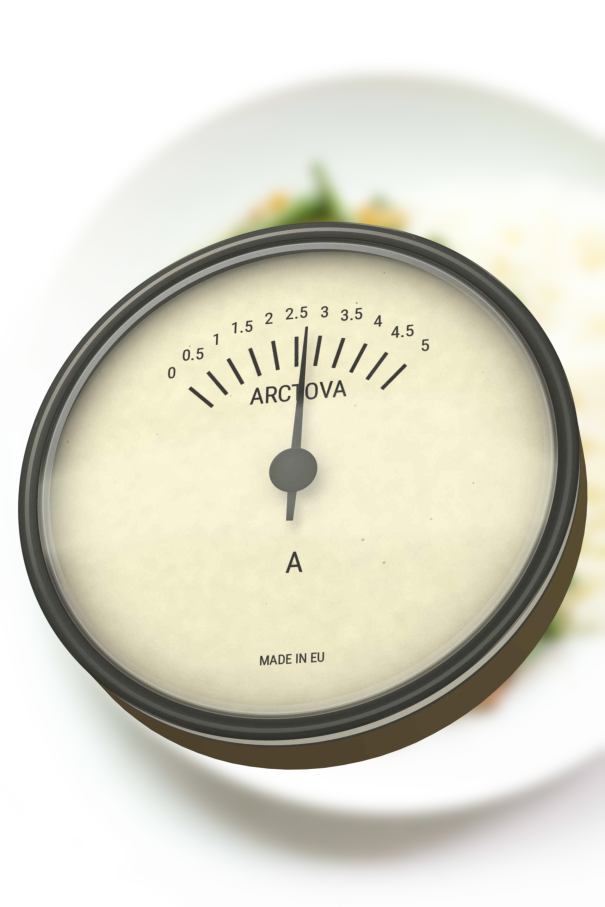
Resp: 2.75 A
